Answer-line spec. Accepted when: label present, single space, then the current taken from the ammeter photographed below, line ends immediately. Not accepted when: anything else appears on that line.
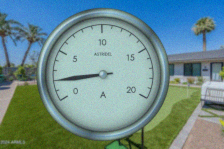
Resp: 2 A
